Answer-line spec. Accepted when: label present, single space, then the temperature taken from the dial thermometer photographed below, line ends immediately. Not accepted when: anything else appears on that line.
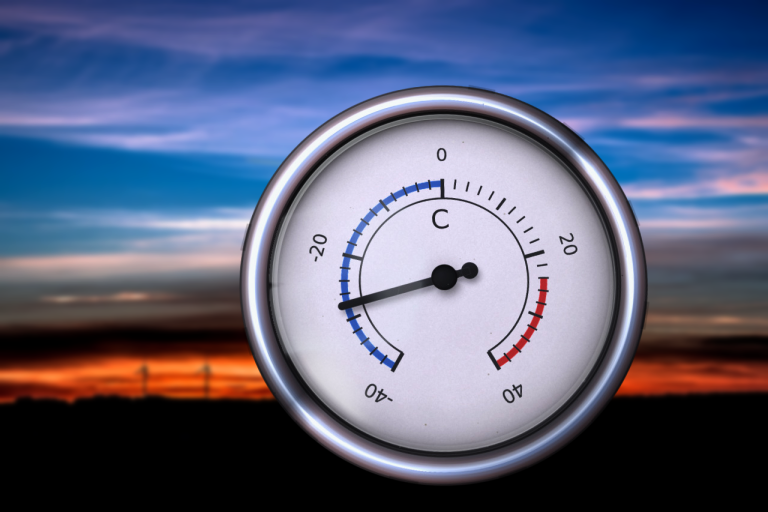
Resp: -28 °C
